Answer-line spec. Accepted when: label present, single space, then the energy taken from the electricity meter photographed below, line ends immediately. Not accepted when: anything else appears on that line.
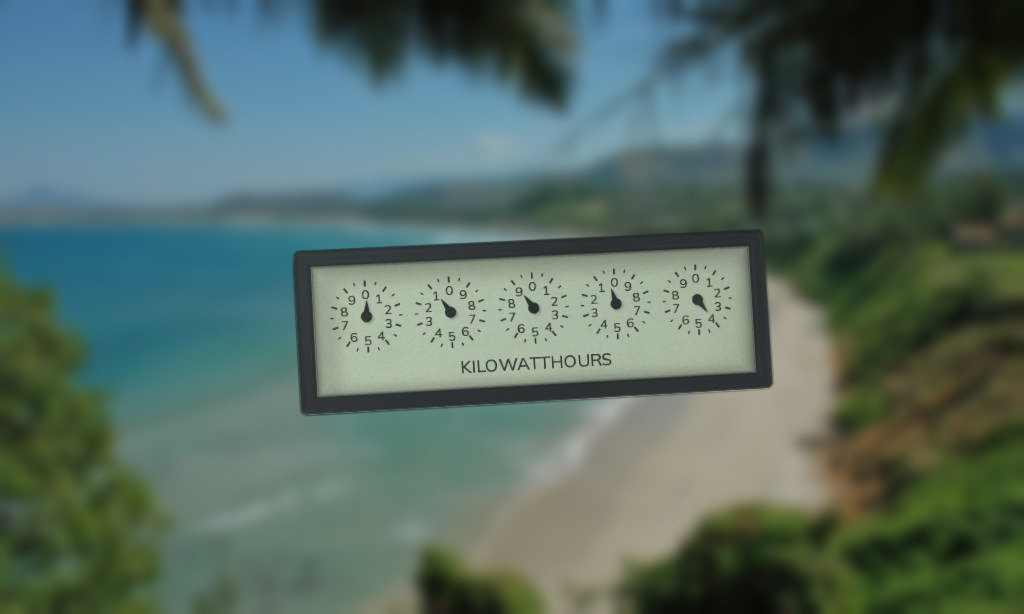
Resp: 904 kWh
